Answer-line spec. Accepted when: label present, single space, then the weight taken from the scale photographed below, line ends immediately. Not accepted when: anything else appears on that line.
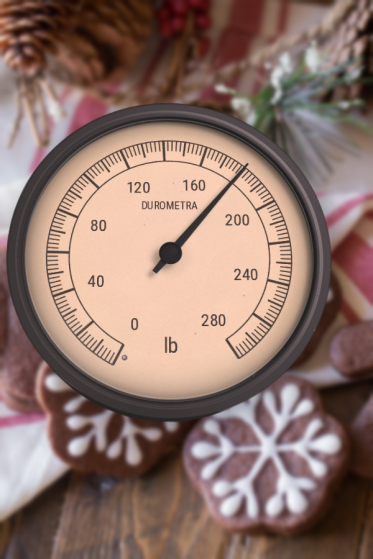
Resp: 180 lb
